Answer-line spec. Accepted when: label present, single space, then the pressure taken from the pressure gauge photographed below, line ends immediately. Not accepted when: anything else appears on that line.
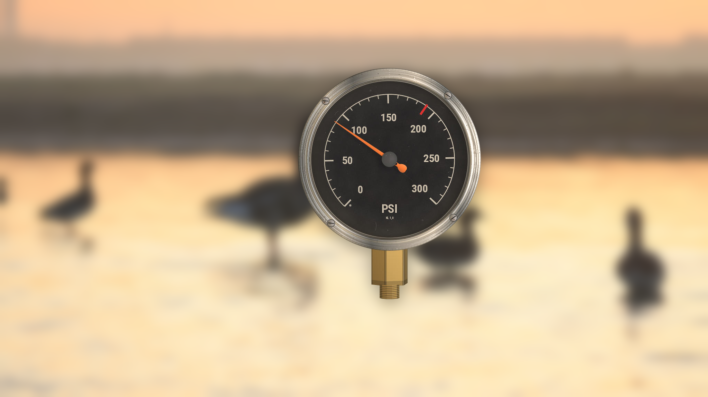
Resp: 90 psi
